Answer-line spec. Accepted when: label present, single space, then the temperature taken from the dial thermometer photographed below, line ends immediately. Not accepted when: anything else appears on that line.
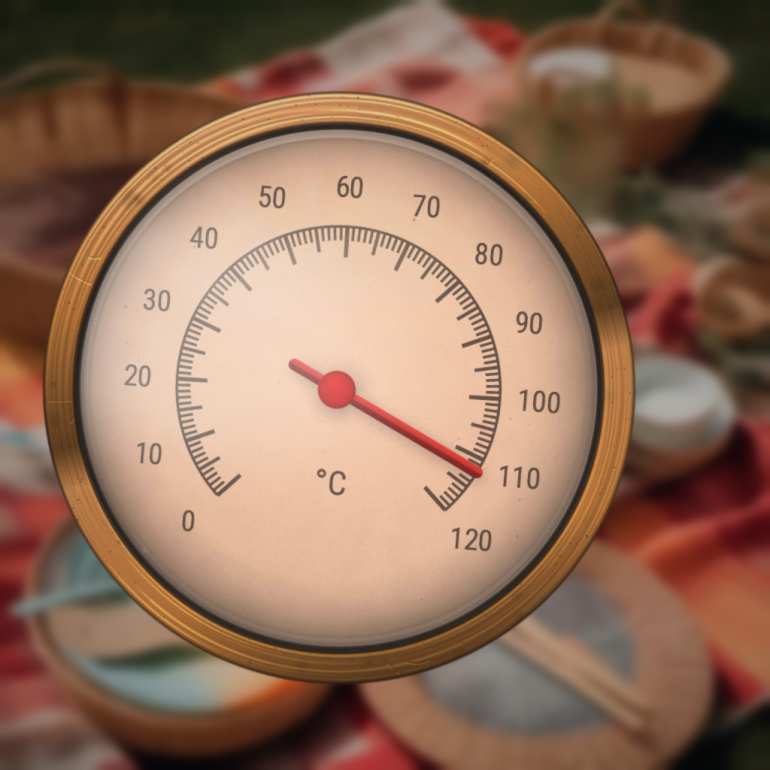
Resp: 112 °C
